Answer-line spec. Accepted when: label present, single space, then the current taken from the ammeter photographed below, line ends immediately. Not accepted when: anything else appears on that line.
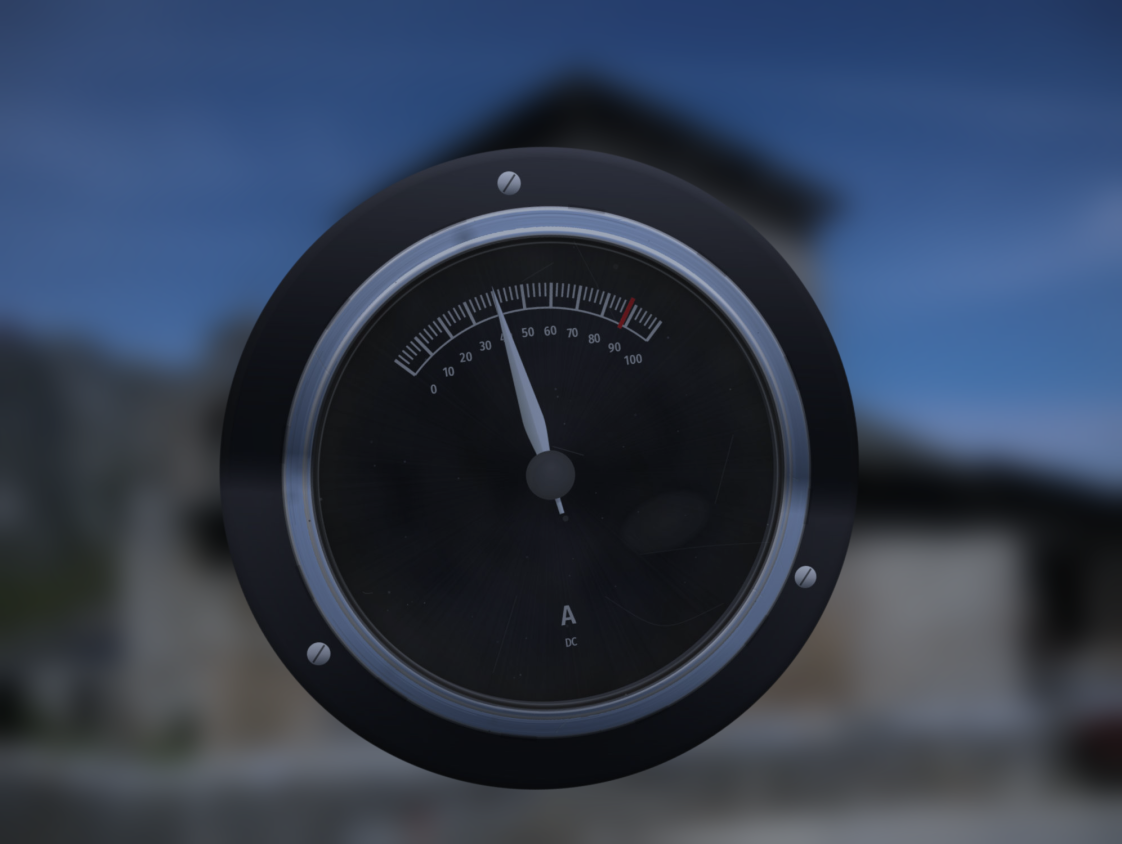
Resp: 40 A
